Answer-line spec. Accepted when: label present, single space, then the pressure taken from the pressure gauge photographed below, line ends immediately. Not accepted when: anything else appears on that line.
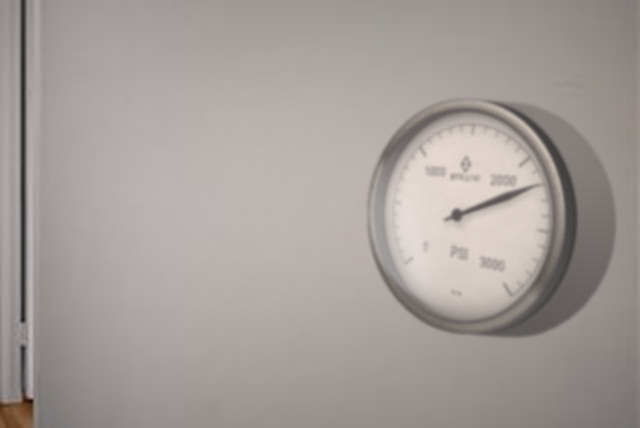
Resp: 2200 psi
